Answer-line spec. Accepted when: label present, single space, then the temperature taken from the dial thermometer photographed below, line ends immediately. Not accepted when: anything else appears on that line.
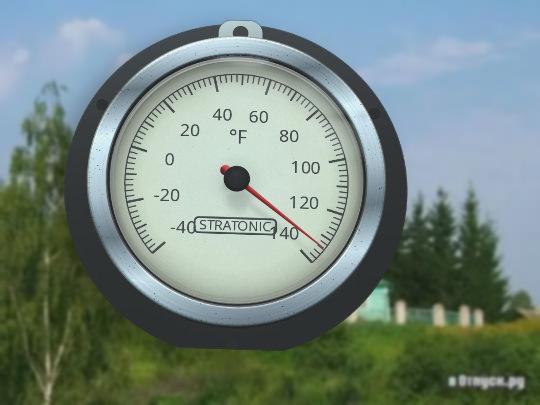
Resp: 134 °F
